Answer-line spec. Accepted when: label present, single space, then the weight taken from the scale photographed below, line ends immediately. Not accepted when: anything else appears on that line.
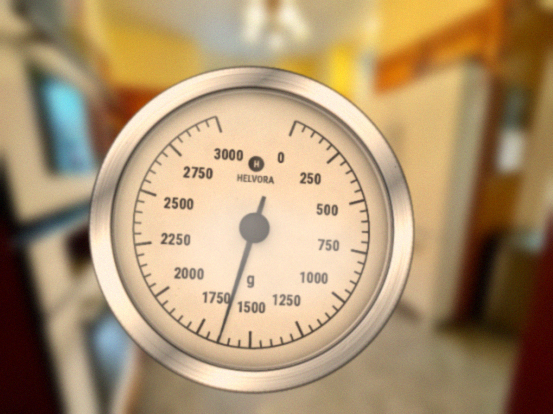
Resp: 1650 g
